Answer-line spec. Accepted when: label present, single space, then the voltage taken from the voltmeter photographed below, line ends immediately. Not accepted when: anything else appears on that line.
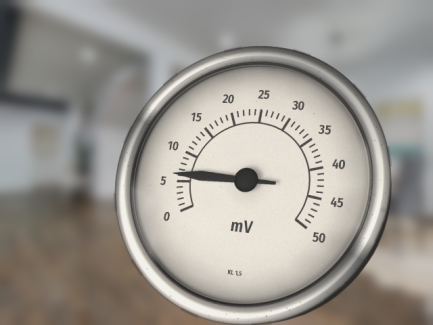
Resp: 6 mV
